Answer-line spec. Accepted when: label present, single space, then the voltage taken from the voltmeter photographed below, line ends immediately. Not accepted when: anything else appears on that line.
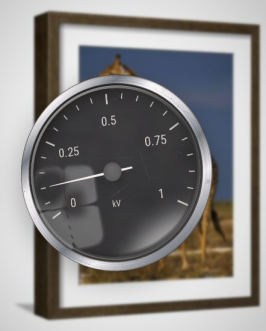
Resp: 0.1 kV
